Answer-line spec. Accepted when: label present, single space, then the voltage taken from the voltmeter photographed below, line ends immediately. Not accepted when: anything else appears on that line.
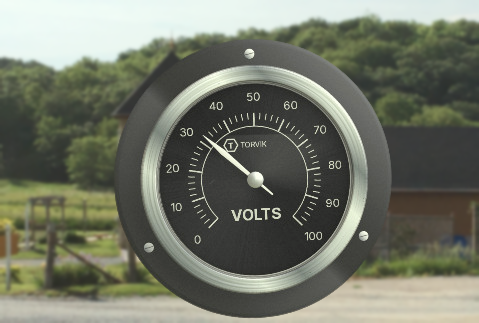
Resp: 32 V
